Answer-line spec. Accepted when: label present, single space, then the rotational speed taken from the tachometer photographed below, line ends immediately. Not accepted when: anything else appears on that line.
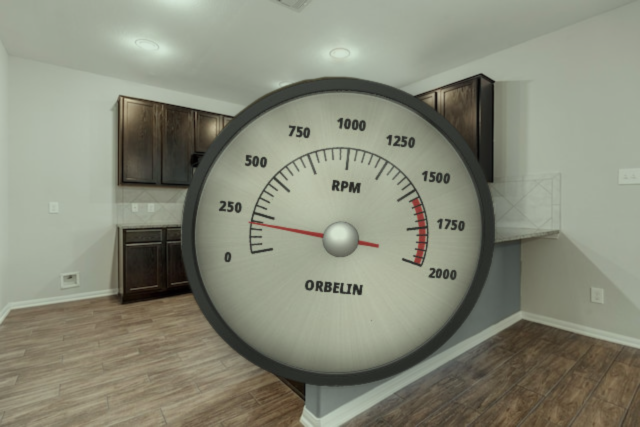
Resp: 200 rpm
